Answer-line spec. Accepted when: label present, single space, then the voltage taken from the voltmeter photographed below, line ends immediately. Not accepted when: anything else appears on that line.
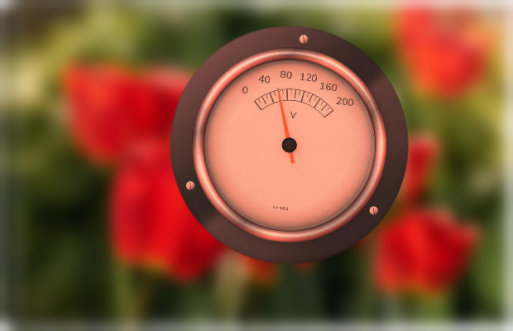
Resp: 60 V
